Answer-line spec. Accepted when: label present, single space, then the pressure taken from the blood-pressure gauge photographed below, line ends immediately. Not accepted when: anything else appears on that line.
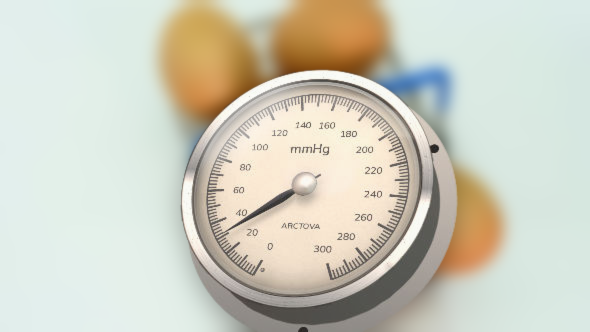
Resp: 30 mmHg
